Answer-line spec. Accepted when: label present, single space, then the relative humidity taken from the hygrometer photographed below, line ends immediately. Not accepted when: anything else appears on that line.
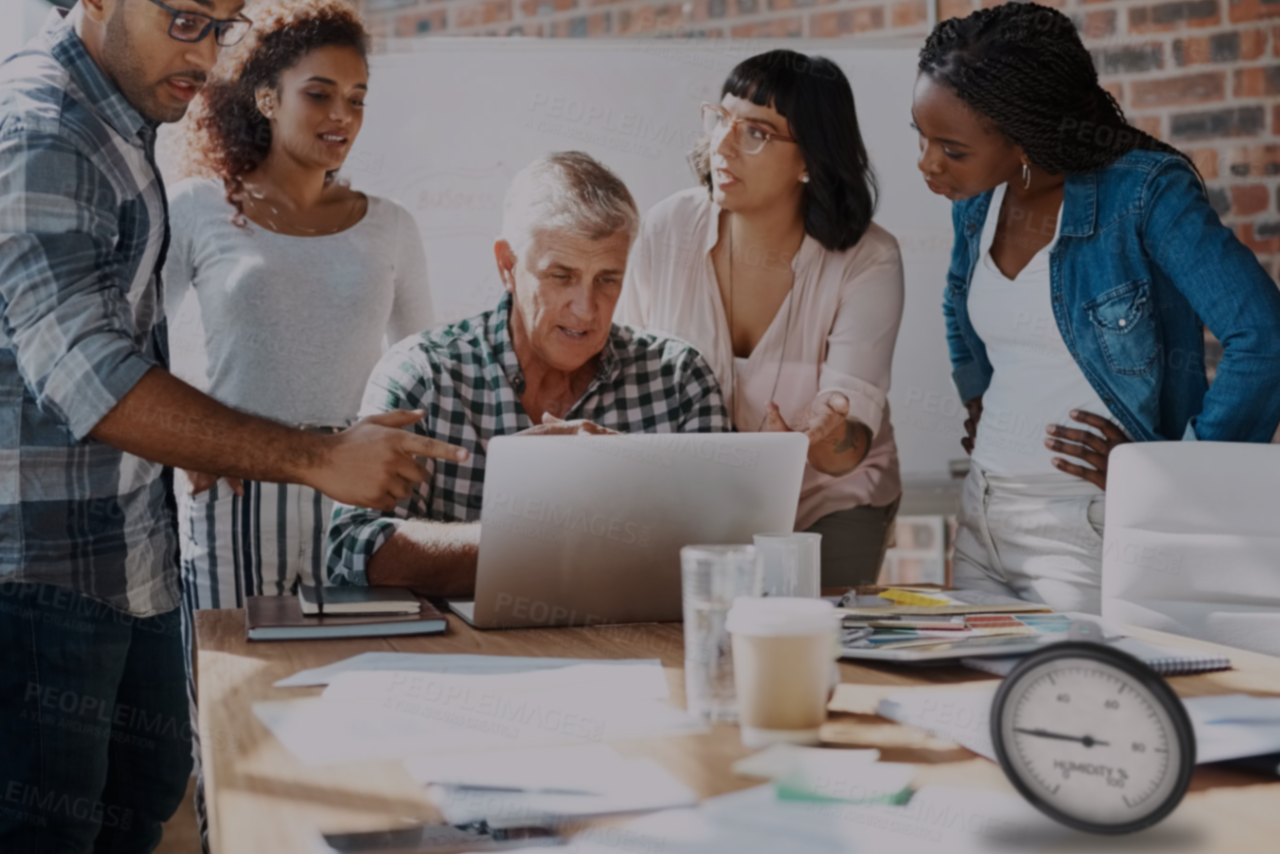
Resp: 20 %
